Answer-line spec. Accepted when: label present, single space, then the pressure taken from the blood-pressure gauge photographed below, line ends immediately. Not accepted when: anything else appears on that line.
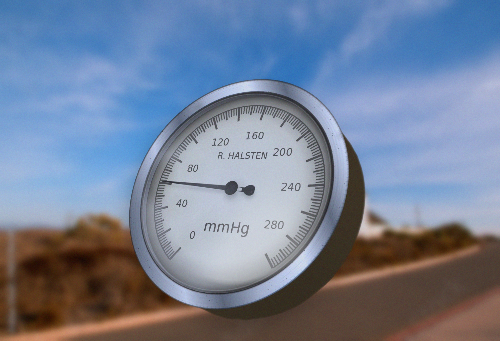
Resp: 60 mmHg
